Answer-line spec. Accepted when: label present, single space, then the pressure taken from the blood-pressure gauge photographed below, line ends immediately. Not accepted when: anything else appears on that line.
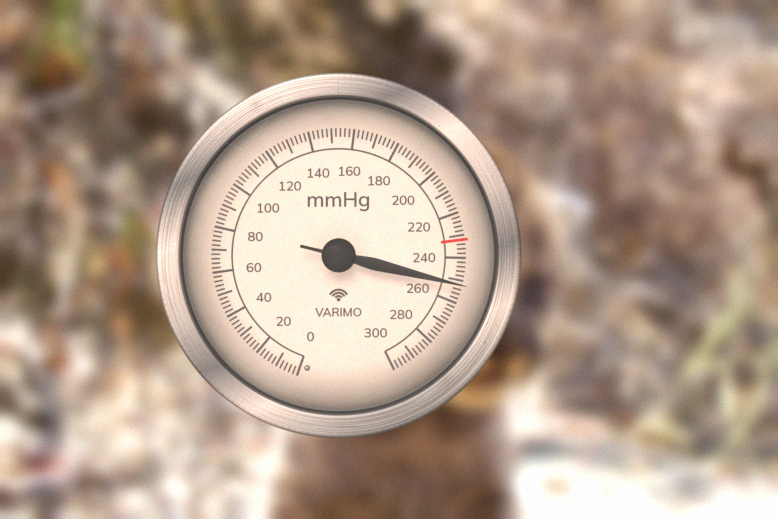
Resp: 252 mmHg
